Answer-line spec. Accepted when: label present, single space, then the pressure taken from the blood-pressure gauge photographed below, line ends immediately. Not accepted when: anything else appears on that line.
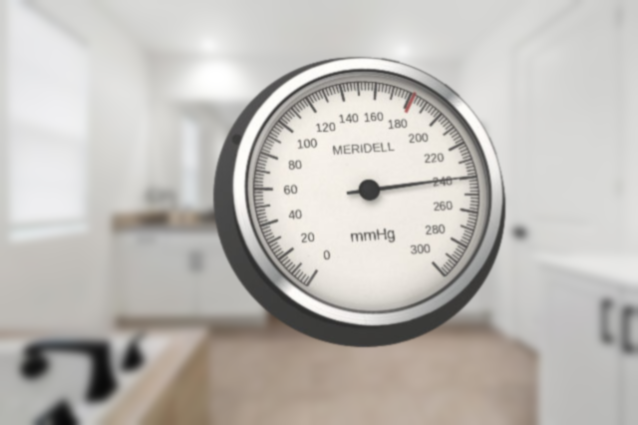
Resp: 240 mmHg
